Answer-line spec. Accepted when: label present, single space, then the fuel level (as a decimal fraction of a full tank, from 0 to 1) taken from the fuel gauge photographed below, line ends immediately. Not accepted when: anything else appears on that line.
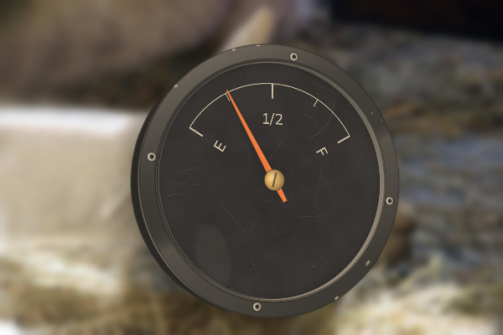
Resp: 0.25
